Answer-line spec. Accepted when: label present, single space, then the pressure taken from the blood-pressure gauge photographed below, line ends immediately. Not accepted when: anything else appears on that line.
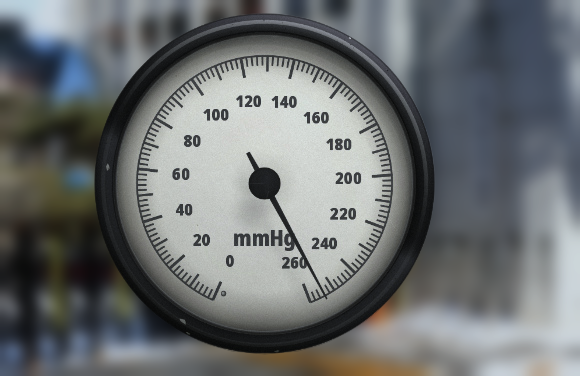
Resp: 254 mmHg
